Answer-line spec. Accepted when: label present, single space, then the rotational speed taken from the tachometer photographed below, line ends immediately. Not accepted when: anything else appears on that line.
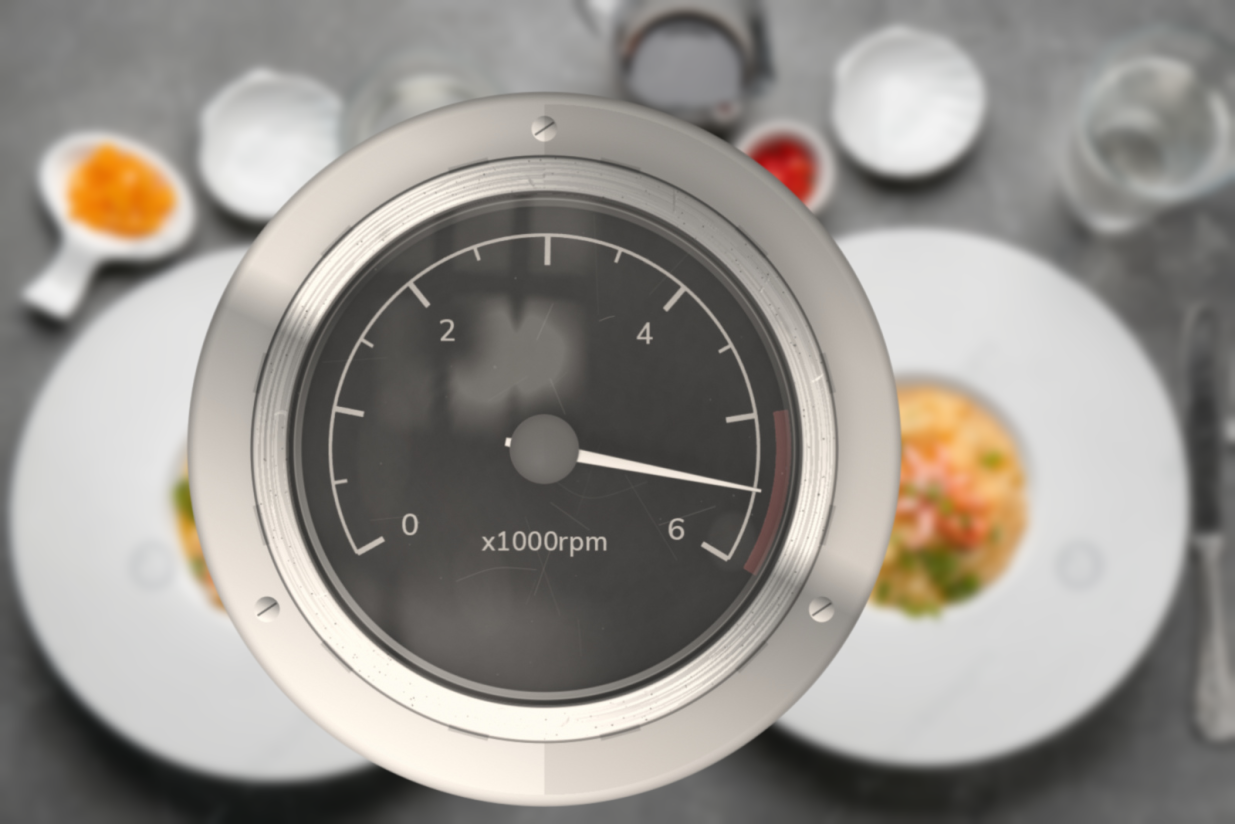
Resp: 5500 rpm
